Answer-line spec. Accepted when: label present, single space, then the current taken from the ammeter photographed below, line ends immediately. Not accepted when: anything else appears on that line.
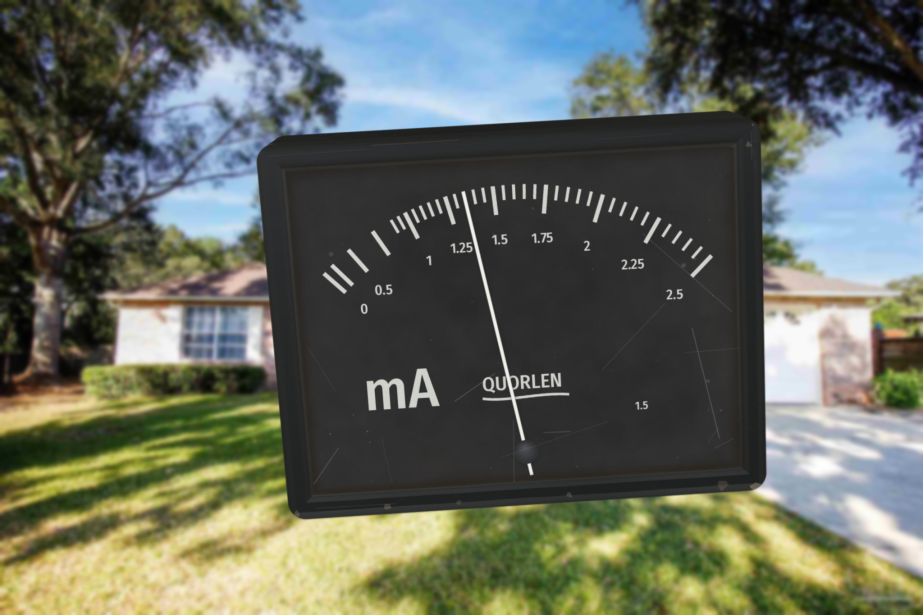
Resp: 1.35 mA
